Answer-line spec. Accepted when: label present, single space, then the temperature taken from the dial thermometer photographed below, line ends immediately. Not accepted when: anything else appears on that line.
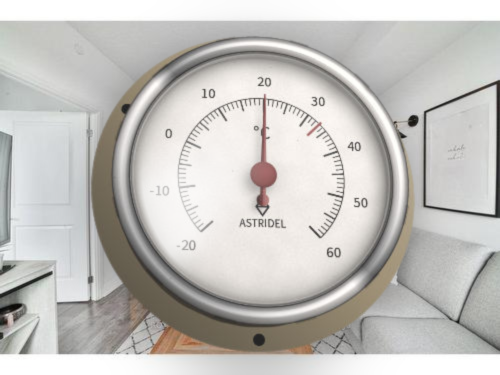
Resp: 20 °C
